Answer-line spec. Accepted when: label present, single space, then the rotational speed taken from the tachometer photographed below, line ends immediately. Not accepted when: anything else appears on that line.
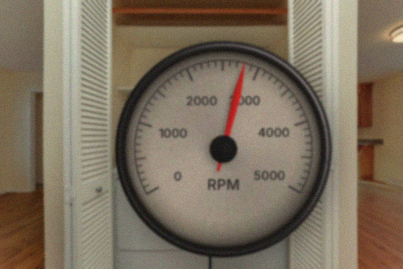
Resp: 2800 rpm
